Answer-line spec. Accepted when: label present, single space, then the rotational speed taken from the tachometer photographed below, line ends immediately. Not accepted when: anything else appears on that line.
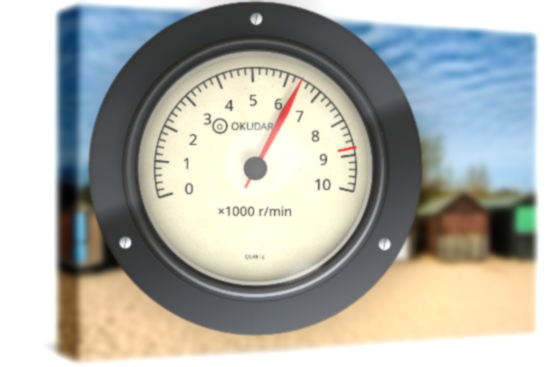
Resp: 6400 rpm
